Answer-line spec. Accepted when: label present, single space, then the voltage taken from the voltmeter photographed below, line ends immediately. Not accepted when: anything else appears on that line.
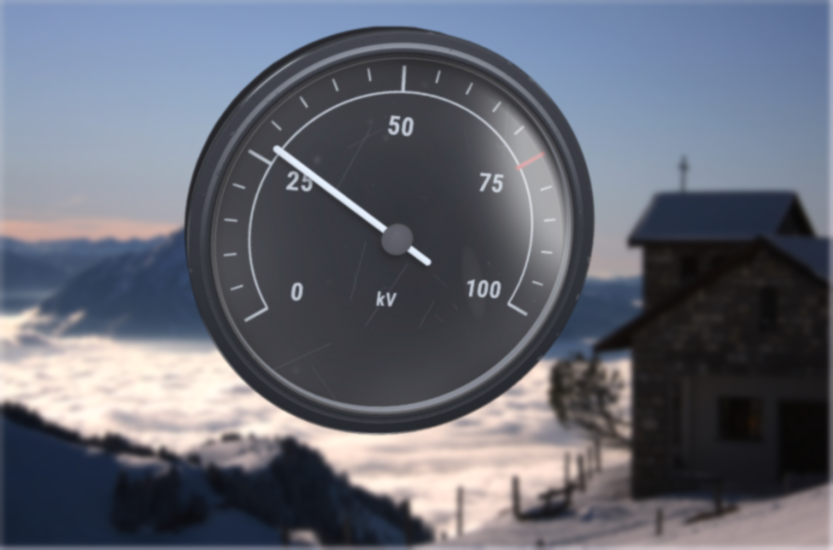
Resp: 27.5 kV
